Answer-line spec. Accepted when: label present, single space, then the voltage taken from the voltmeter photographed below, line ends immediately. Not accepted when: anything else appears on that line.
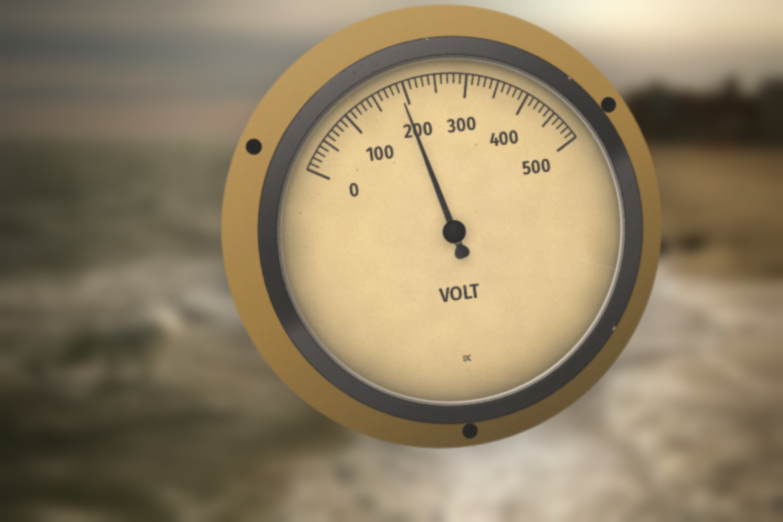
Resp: 190 V
